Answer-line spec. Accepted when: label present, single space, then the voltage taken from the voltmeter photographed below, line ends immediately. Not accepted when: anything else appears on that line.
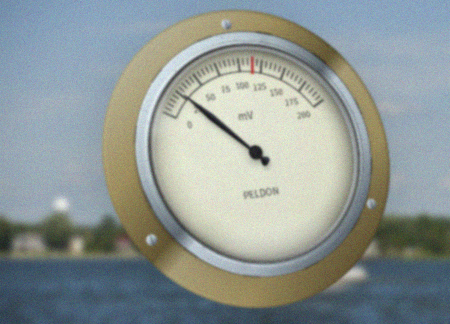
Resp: 25 mV
